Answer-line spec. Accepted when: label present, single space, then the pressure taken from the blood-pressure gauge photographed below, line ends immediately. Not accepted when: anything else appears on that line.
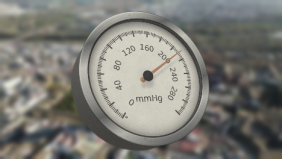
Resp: 210 mmHg
